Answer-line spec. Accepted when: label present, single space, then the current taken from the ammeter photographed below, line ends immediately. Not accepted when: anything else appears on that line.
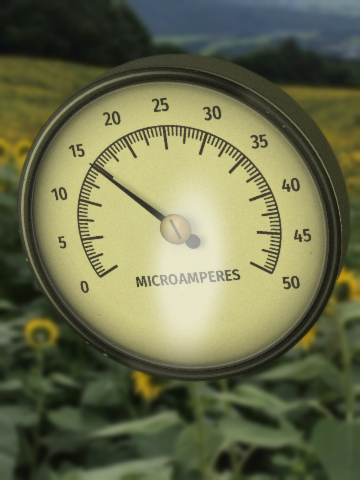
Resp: 15 µA
